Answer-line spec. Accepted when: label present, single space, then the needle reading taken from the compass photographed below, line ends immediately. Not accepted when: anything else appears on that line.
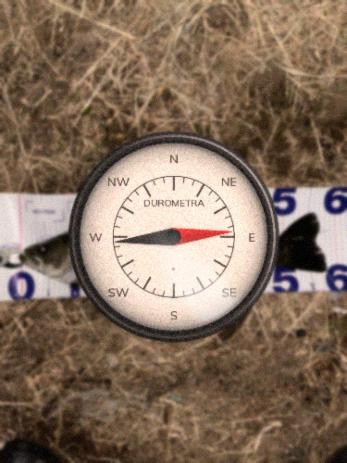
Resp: 85 °
